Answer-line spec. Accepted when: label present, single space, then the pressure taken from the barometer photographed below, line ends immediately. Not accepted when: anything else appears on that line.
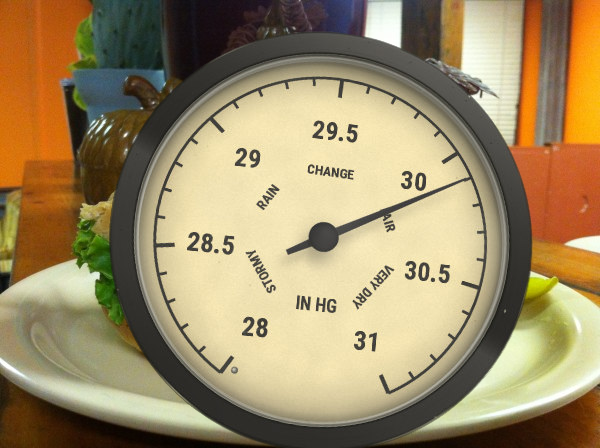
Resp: 30.1 inHg
